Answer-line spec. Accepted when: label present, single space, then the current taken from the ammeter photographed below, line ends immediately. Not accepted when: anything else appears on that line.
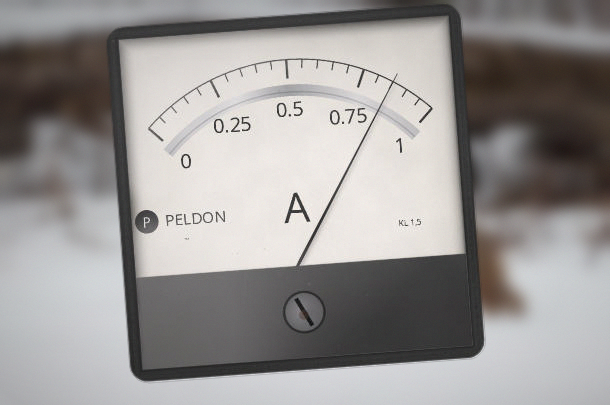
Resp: 0.85 A
